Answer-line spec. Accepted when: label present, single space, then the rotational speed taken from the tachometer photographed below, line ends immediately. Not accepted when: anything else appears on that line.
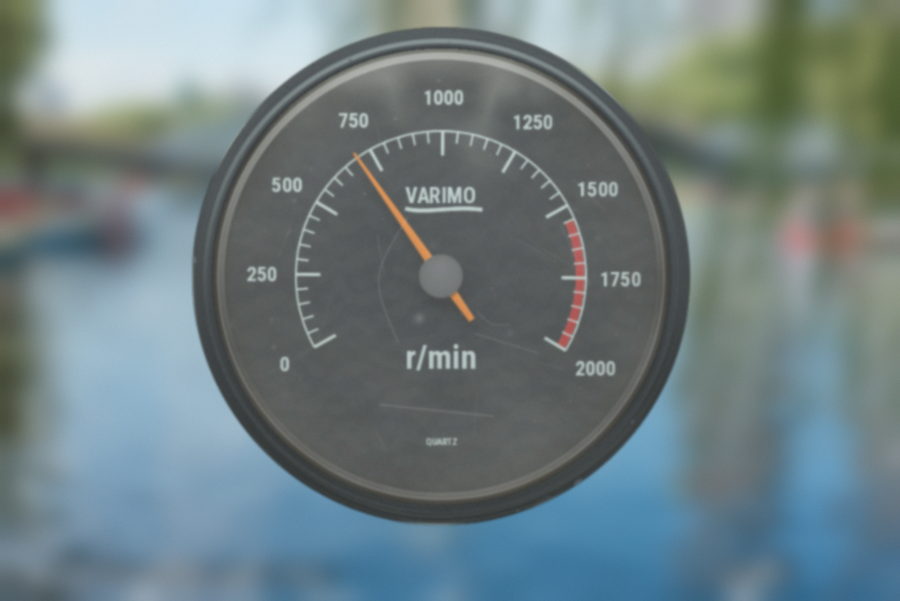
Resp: 700 rpm
